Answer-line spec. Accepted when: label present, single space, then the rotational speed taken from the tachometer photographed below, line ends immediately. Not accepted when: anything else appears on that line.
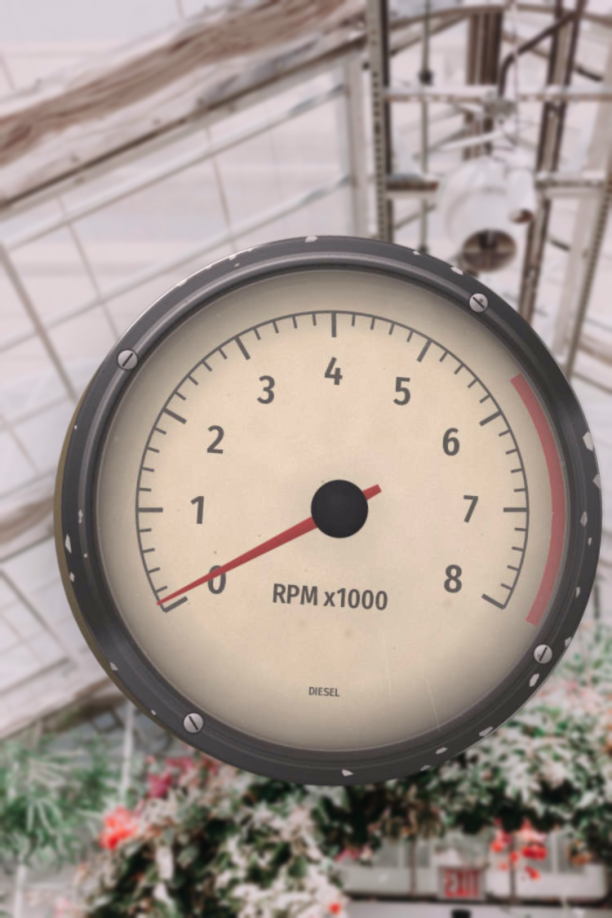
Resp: 100 rpm
